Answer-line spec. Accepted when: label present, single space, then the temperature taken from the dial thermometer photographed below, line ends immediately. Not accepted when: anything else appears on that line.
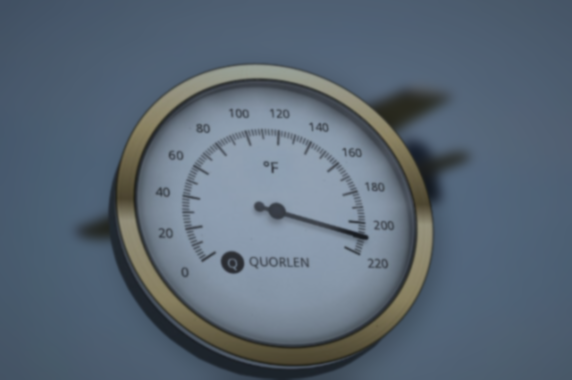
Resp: 210 °F
